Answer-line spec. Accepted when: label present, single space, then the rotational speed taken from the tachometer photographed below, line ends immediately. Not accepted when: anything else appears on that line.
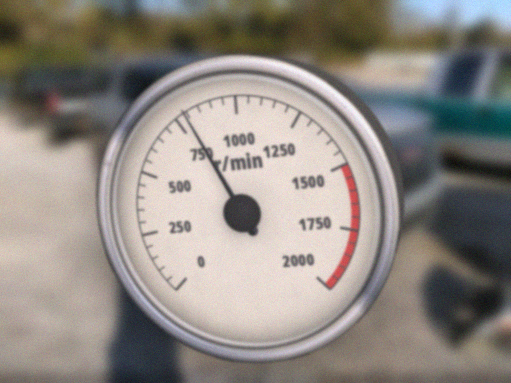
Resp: 800 rpm
